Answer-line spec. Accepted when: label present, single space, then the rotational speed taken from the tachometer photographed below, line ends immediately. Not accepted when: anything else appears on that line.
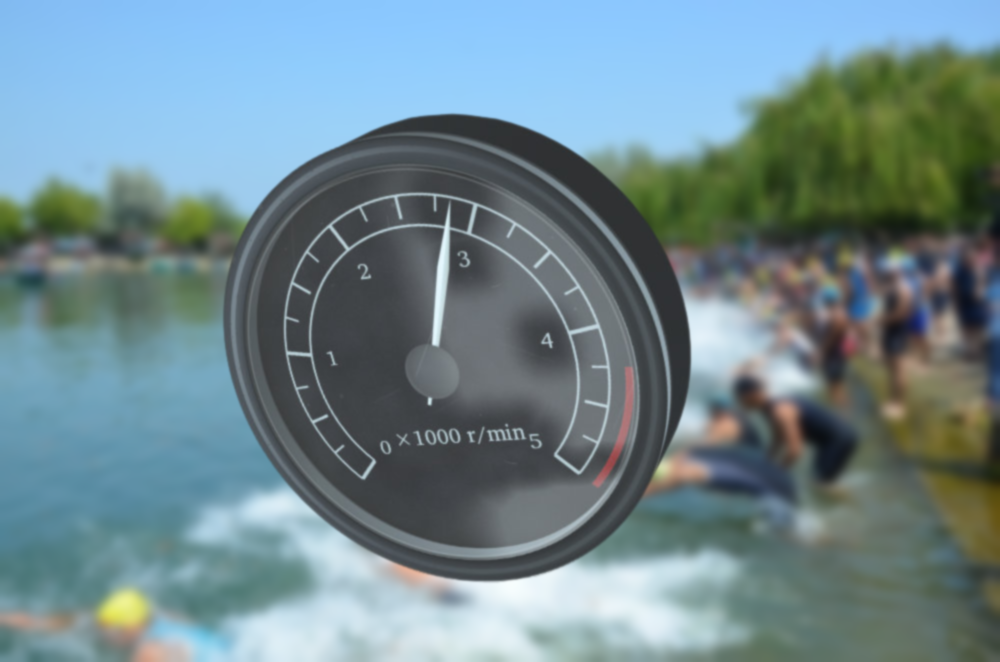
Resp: 2875 rpm
